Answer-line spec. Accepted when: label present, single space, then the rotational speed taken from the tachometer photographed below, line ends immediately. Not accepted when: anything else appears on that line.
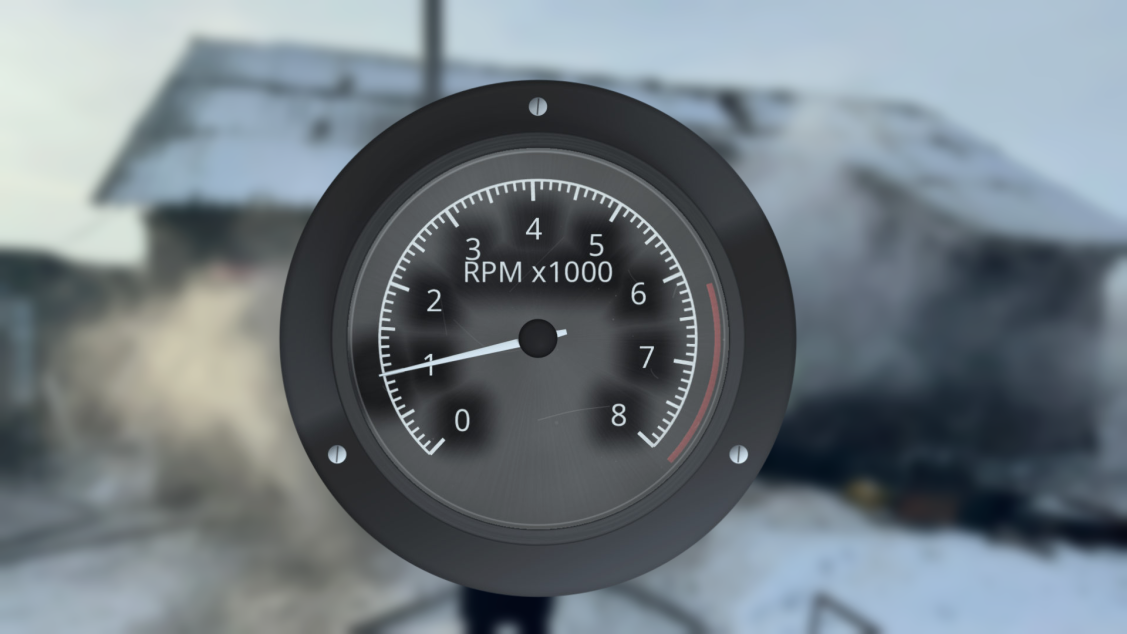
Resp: 1000 rpm
